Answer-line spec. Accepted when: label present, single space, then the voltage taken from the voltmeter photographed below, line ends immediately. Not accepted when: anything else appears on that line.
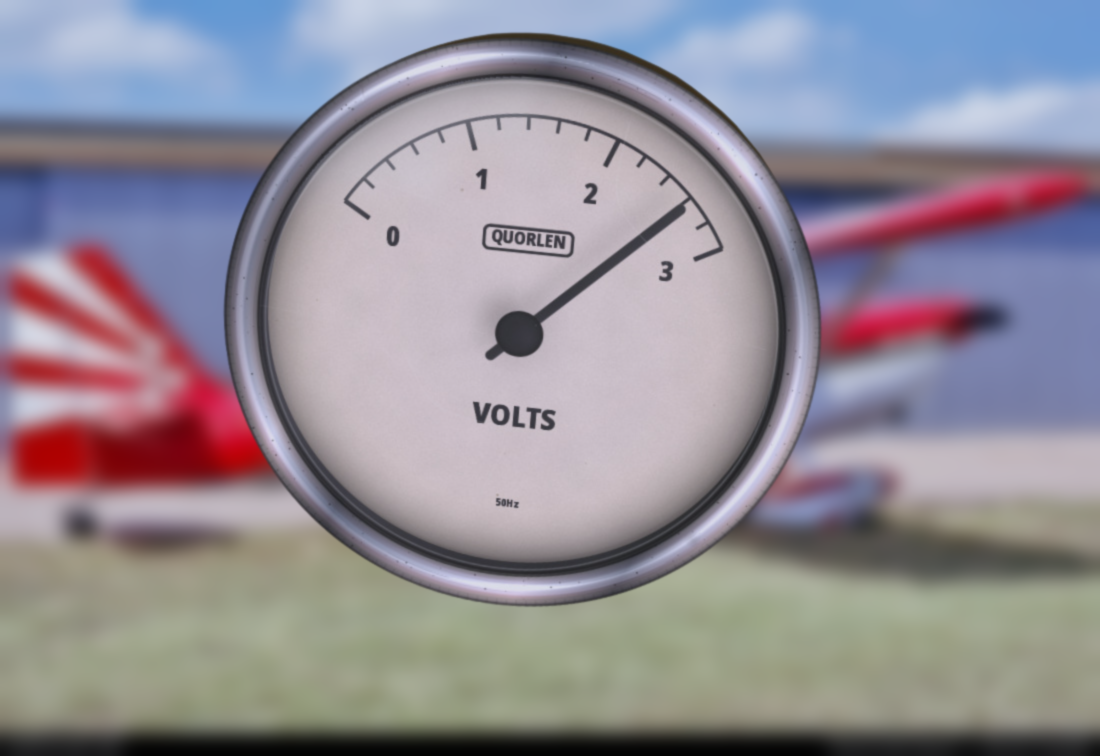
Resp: 2.6 V
